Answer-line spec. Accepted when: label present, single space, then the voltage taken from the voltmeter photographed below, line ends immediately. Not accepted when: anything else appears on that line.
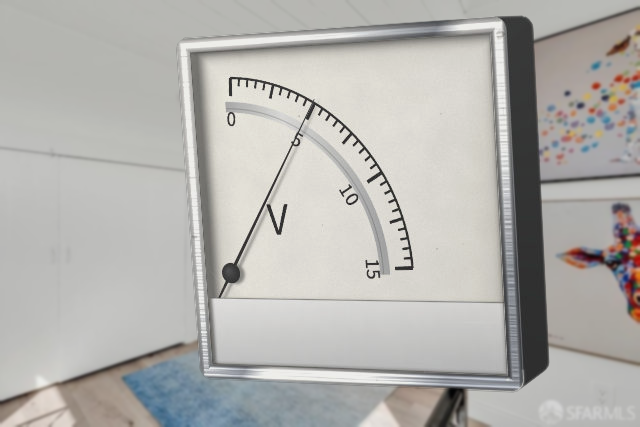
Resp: 5 V
